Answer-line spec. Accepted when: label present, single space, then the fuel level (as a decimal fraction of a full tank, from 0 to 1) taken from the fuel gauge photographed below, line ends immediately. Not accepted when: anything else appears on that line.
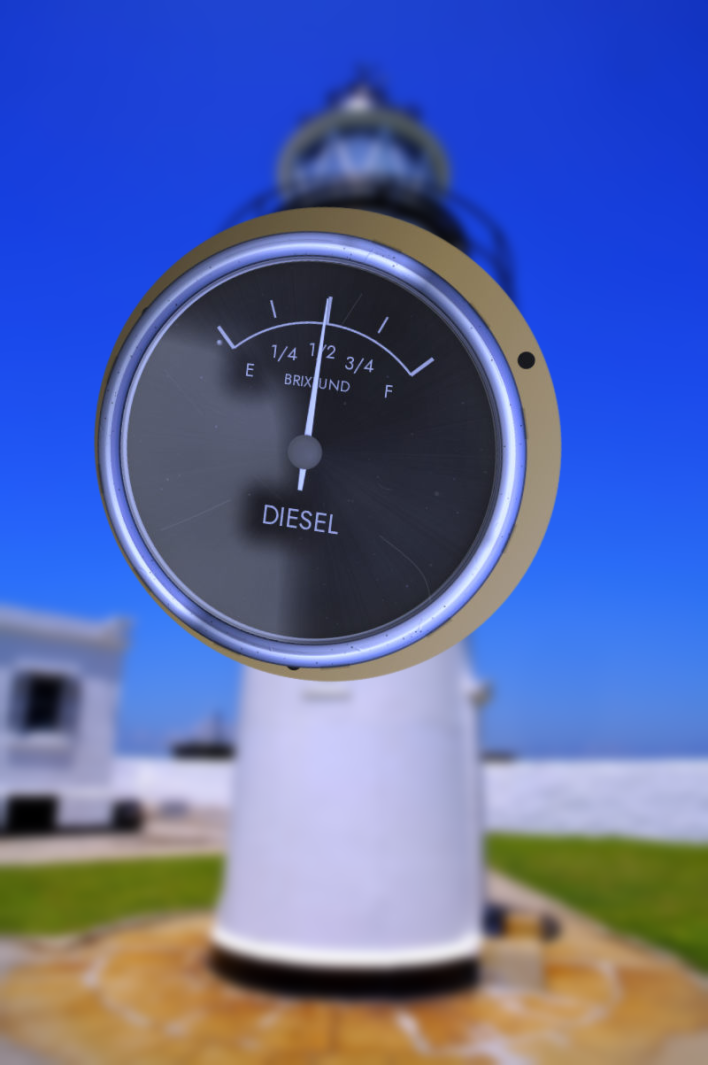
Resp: 0.5
